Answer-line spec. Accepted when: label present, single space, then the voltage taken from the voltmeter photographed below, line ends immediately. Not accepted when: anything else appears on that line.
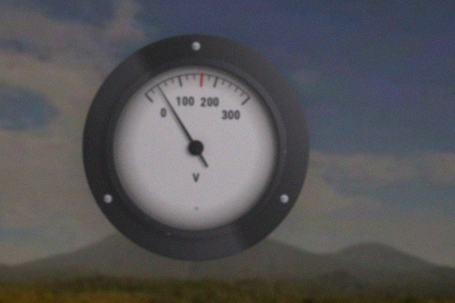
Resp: 40 V
